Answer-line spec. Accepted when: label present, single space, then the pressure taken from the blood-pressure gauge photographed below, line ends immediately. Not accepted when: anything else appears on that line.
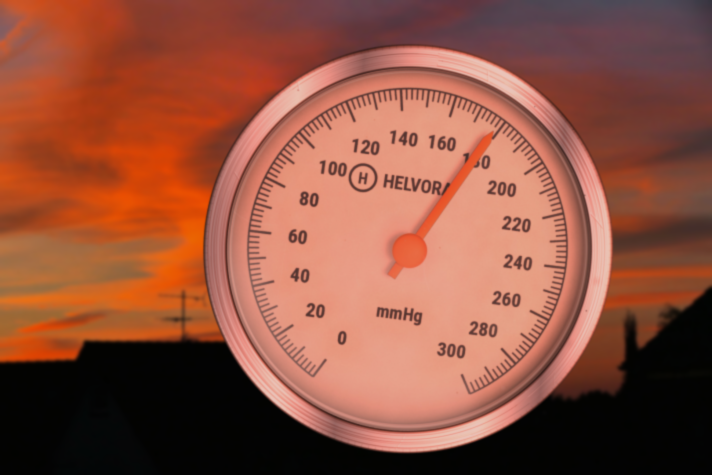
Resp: 178 mmHg
